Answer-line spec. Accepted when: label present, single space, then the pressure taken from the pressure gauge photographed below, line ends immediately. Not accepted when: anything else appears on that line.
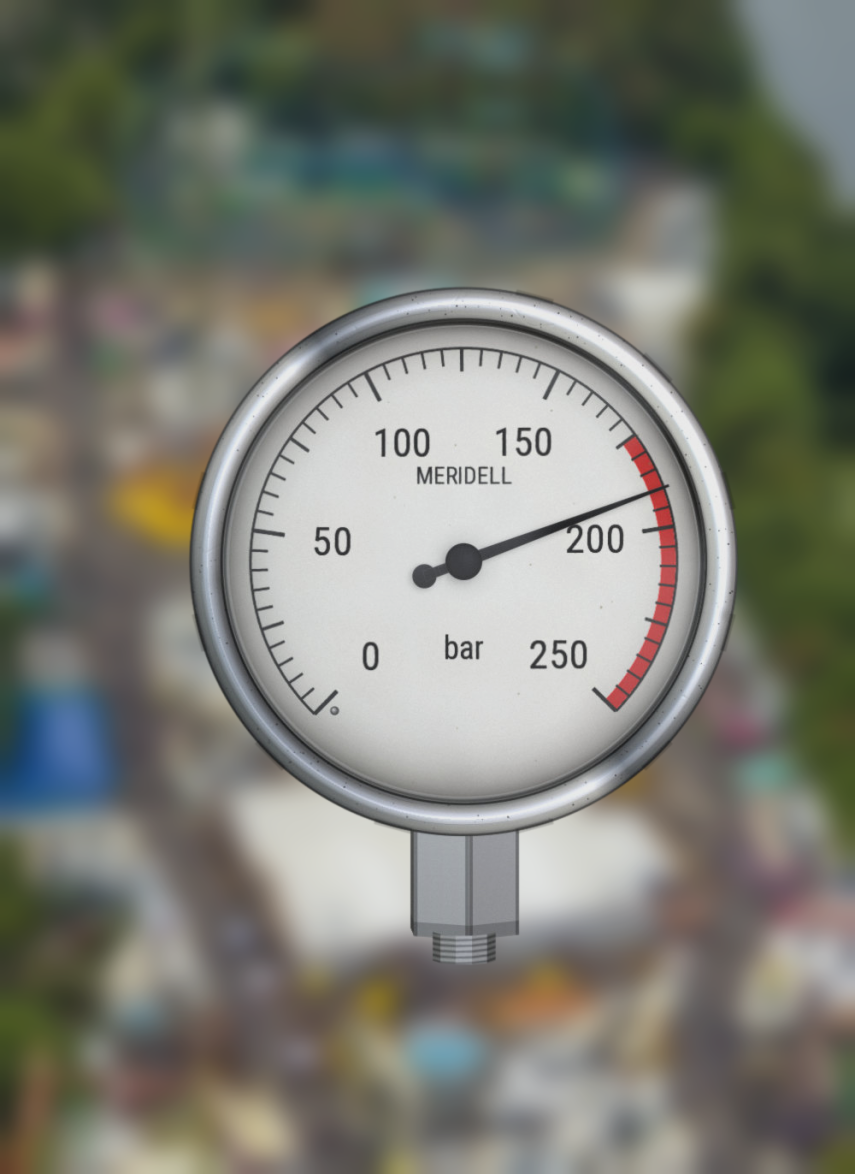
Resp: 190 bar
